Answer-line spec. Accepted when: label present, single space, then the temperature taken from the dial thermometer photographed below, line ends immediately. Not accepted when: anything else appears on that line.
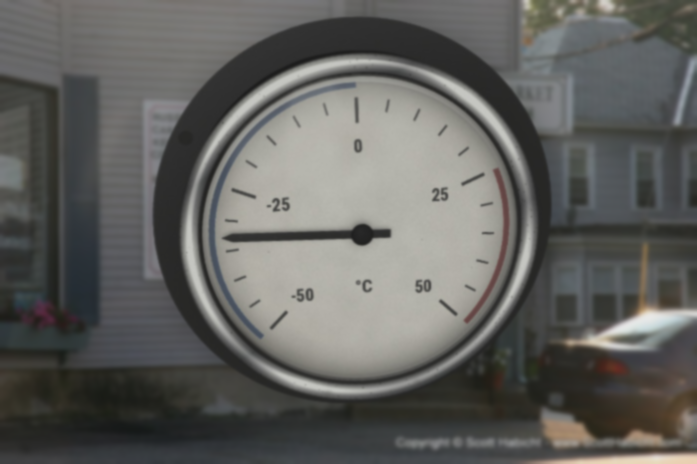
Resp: -32.5 °C
